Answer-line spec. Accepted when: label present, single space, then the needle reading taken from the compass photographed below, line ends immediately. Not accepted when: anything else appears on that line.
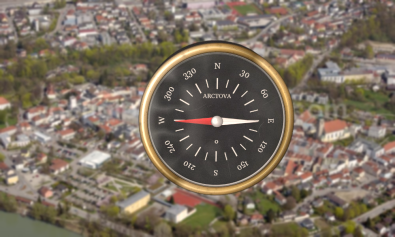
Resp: 270 °
